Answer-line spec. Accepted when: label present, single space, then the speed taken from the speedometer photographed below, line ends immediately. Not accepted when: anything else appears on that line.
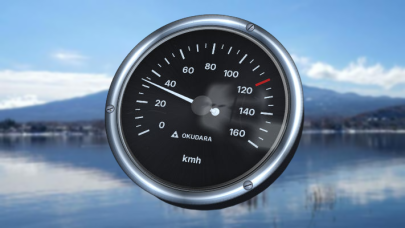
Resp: 32.5 km/h
